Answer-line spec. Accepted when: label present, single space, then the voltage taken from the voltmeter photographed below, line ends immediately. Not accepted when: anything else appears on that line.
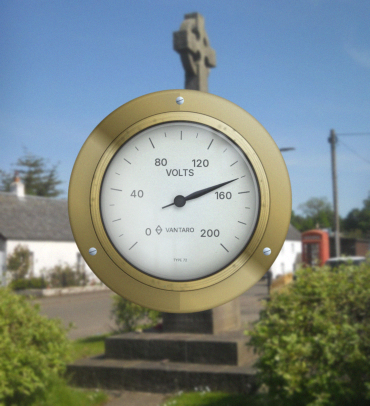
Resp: 150 V
